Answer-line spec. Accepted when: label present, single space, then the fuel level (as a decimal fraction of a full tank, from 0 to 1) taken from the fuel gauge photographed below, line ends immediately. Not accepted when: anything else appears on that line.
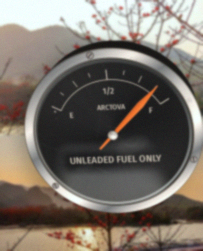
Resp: 0.875
